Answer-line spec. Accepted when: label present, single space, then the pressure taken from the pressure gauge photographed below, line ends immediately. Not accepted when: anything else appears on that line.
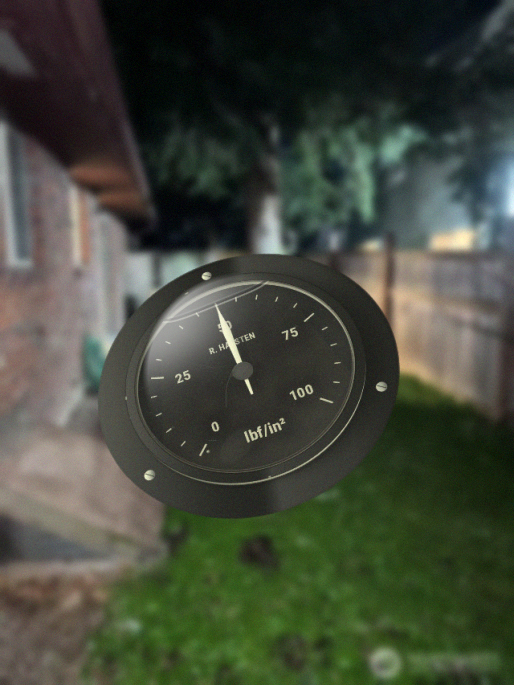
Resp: 50 psi
